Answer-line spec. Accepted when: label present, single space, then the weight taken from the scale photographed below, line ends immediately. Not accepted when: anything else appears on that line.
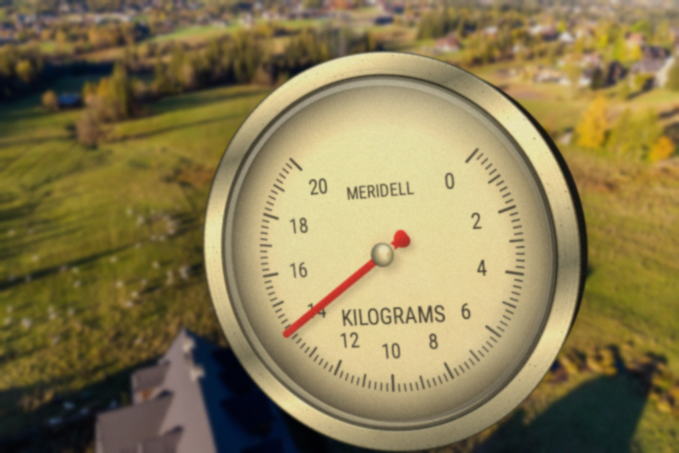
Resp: 14 kg
